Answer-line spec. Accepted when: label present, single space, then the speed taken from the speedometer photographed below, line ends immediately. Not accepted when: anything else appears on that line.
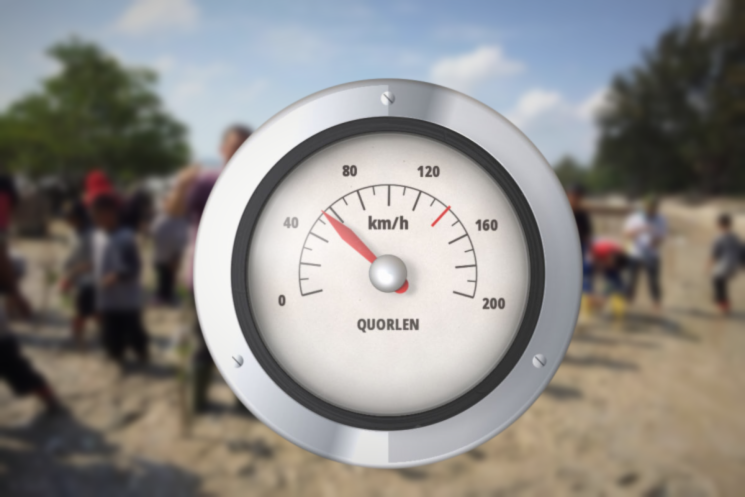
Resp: 55 km/h
